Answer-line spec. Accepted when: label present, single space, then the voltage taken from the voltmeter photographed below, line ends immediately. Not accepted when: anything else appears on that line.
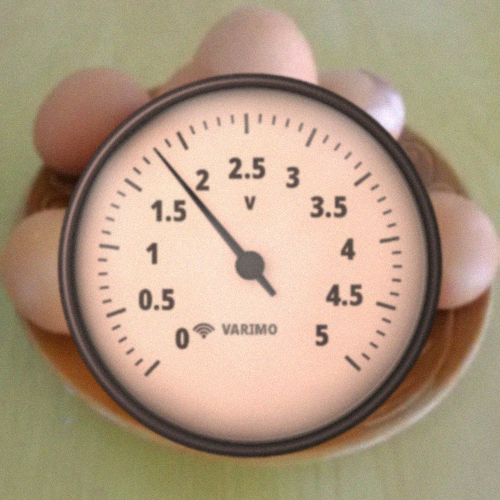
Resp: 1.8 V
